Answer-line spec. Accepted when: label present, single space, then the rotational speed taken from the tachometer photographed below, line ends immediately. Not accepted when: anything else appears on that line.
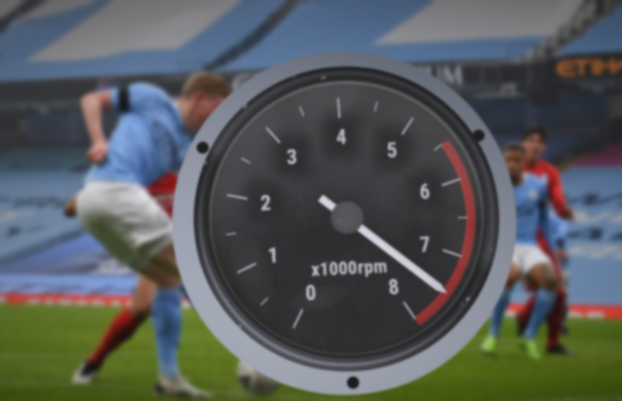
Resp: 7500 rpm
